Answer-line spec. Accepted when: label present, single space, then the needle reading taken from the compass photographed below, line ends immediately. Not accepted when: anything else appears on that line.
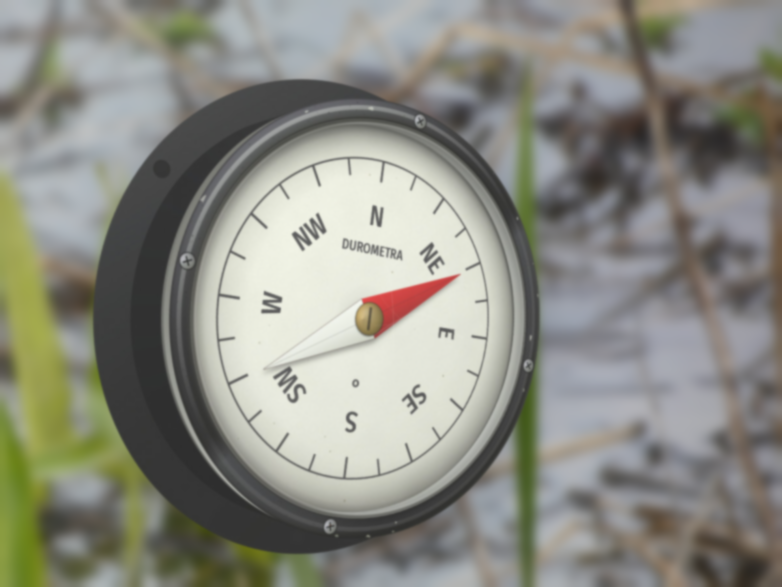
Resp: 60 °
